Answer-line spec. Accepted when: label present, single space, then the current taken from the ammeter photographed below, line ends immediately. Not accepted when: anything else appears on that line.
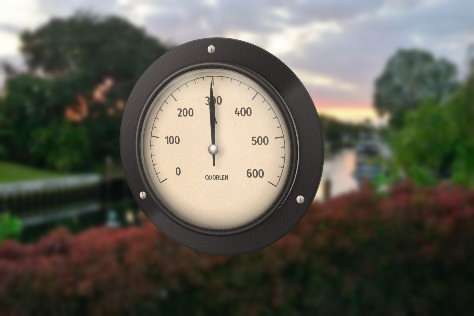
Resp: 300 A
